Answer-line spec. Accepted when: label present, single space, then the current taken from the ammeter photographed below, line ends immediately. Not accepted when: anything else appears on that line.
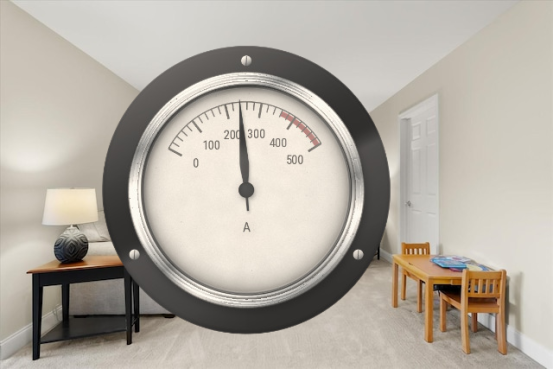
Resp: 240 A
